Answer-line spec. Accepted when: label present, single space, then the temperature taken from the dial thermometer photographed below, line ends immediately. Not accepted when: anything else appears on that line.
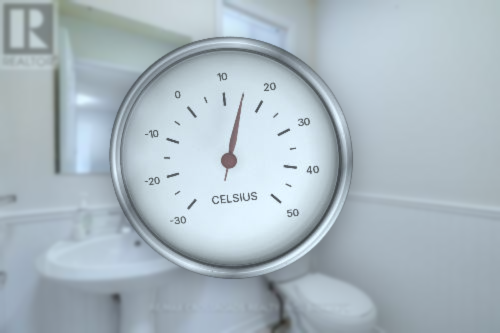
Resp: 15 °C
